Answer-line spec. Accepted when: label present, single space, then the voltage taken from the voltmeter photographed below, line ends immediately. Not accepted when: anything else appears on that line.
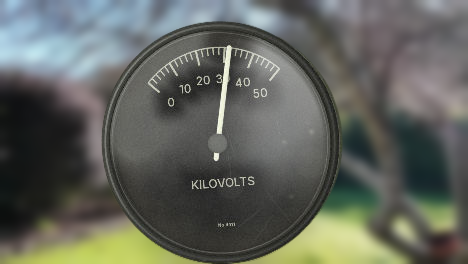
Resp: 32 kV
